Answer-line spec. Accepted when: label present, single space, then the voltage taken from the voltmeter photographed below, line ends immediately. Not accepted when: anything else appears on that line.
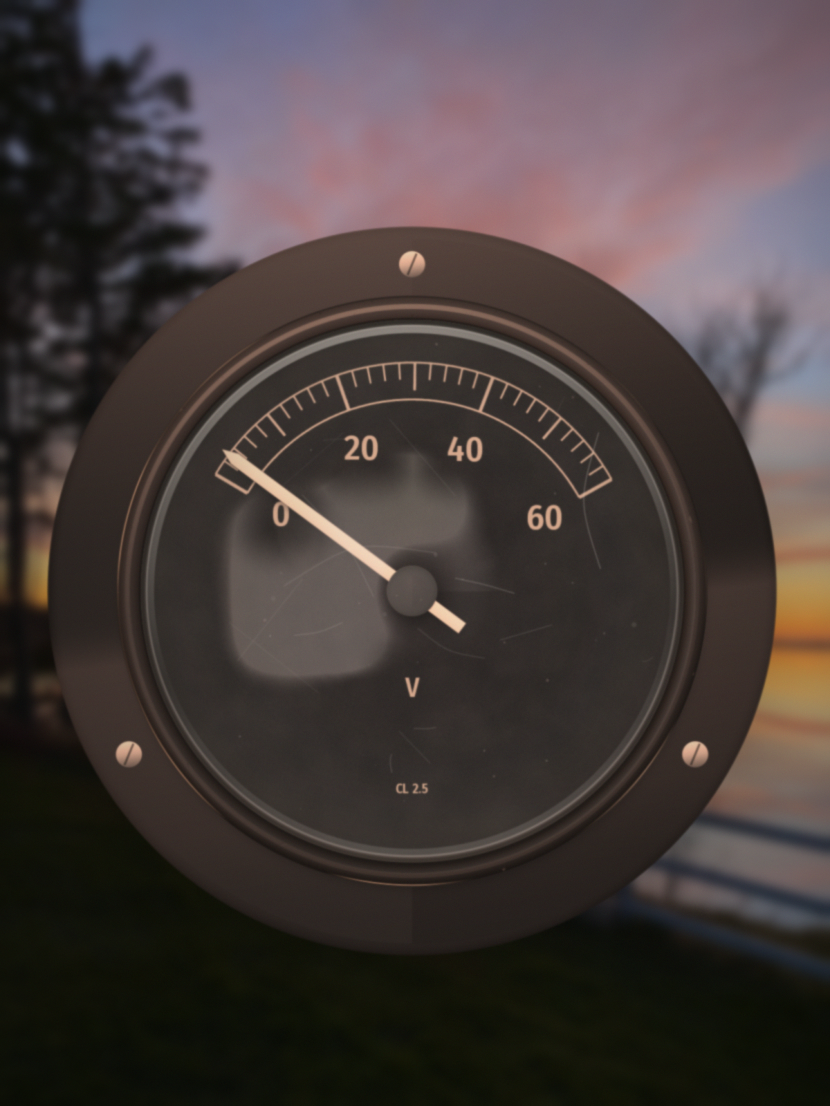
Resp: 3 V
